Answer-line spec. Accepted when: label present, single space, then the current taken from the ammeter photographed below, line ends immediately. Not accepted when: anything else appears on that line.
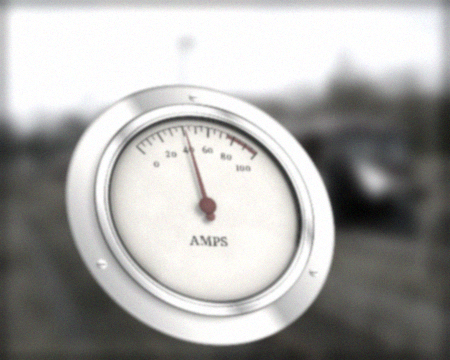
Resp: 40 A
